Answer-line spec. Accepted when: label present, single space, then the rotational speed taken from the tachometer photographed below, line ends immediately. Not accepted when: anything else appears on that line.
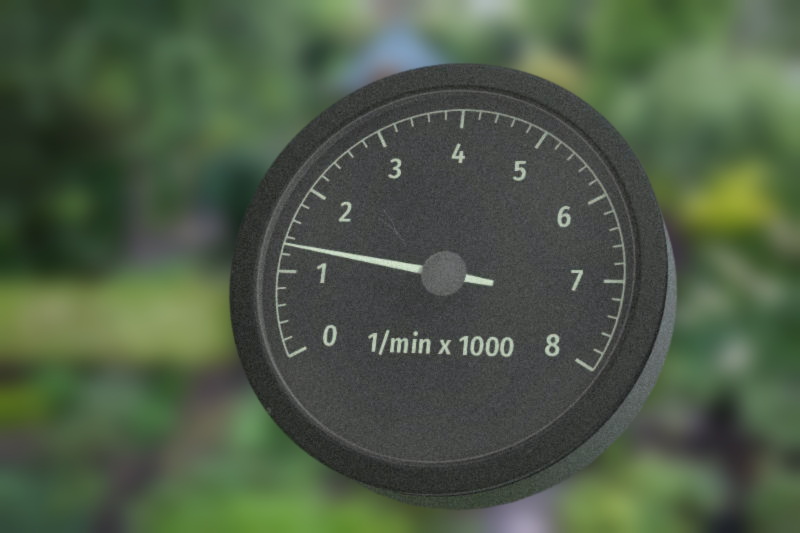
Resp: 1300 rpm
